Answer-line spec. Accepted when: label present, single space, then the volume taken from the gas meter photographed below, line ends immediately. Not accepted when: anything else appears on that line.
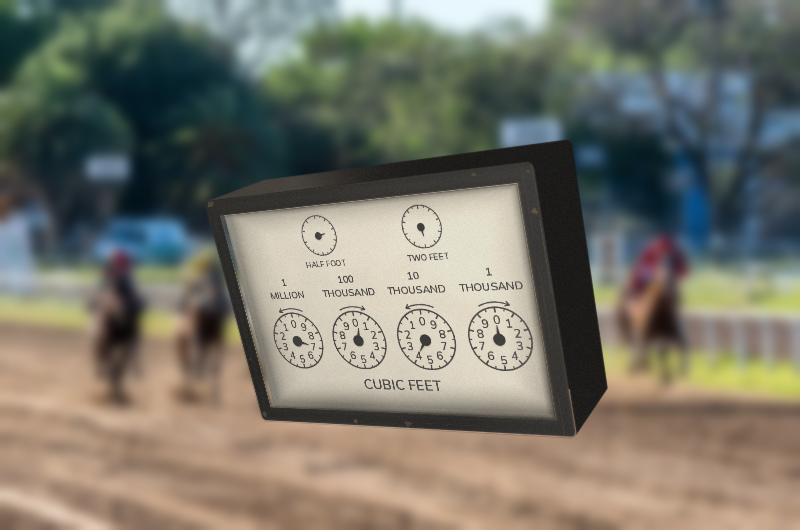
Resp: 704000 ft³
